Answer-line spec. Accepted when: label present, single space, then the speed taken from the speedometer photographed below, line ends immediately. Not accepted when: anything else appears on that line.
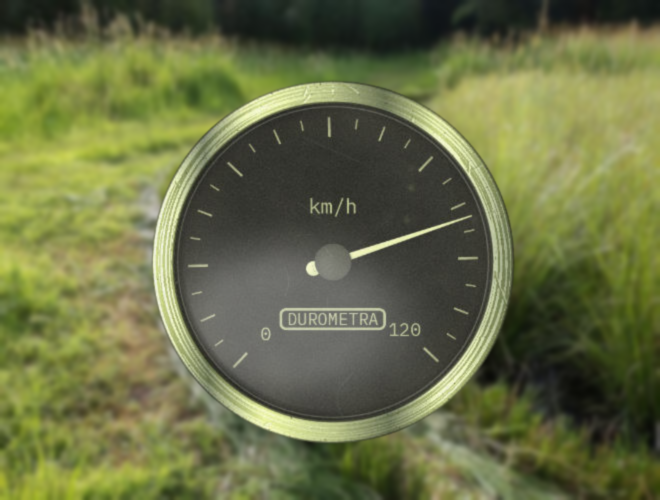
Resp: 92.5 km/h
